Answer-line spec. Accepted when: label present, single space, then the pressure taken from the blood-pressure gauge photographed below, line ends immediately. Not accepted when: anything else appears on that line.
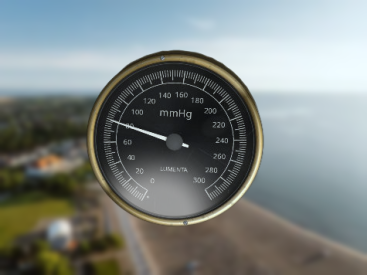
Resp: 80 mmHg
